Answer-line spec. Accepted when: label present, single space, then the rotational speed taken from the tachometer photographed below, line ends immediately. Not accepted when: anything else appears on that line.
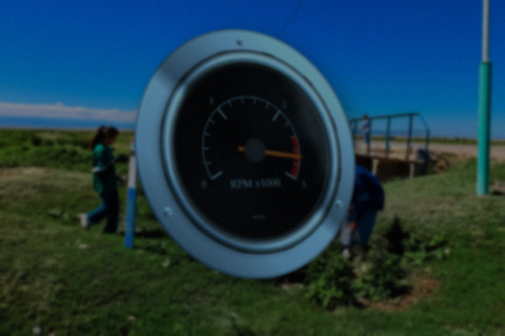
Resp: 2700 rpm
